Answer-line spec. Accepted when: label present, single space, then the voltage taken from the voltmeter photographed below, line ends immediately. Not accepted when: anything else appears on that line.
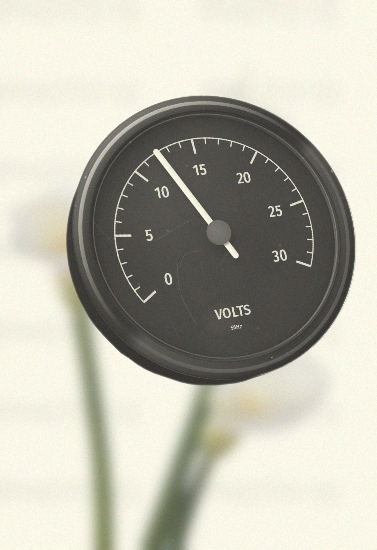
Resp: 12 V
